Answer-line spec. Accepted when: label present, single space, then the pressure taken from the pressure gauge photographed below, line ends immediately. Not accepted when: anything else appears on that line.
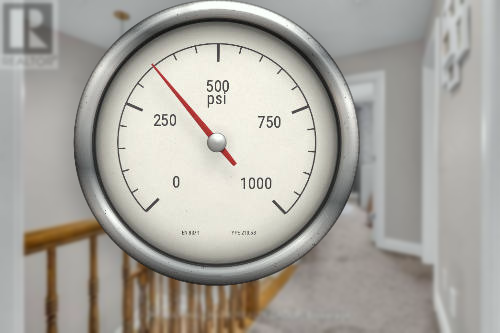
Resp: 350 psi
